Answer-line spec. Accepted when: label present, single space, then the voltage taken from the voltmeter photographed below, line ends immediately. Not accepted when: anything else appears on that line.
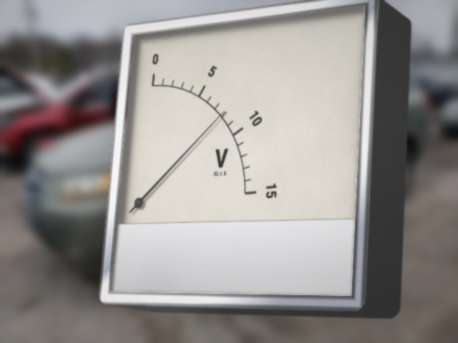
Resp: 8 V
